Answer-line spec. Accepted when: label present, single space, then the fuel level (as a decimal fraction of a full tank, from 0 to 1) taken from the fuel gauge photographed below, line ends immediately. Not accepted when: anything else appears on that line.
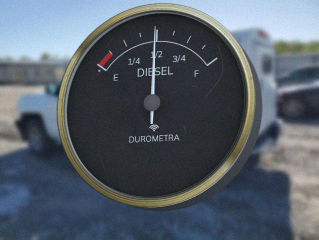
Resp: 0.5
